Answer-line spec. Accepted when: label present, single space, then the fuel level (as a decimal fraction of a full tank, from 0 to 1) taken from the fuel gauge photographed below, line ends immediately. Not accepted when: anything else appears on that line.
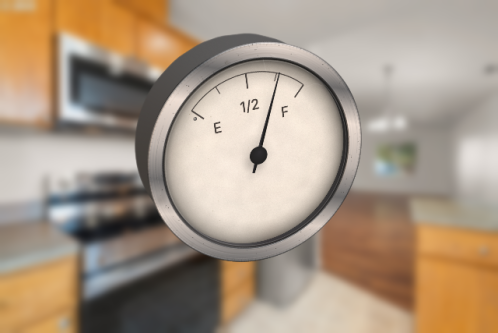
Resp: 0.75
